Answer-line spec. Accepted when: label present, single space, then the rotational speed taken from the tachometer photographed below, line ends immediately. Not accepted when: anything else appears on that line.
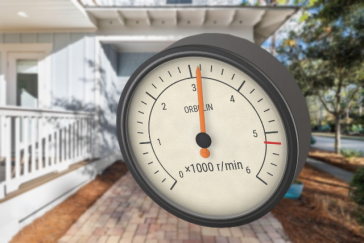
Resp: 3200 rpm
